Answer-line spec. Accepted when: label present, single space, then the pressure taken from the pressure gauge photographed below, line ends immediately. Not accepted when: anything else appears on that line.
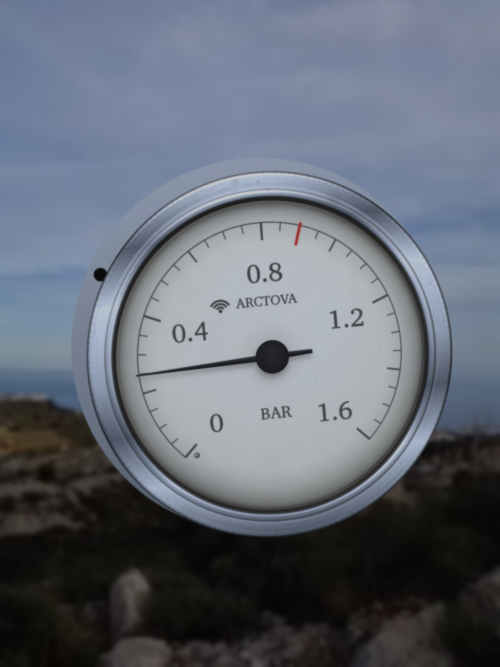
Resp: 0.25 bar
